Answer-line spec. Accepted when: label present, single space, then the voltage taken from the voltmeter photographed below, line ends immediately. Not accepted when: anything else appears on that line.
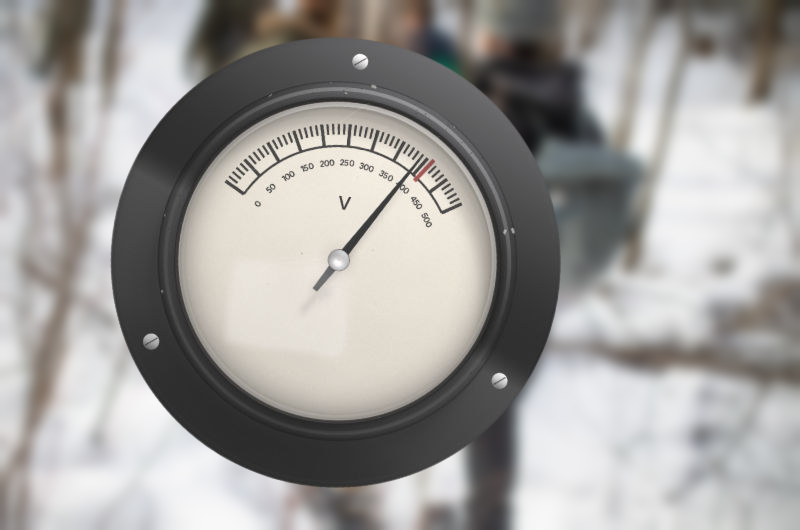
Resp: 390 V
